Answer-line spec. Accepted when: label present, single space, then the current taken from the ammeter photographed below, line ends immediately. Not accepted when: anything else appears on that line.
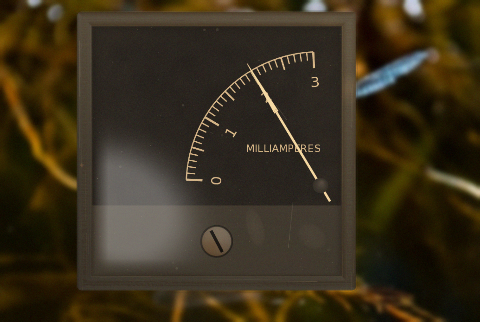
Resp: 2 mA
